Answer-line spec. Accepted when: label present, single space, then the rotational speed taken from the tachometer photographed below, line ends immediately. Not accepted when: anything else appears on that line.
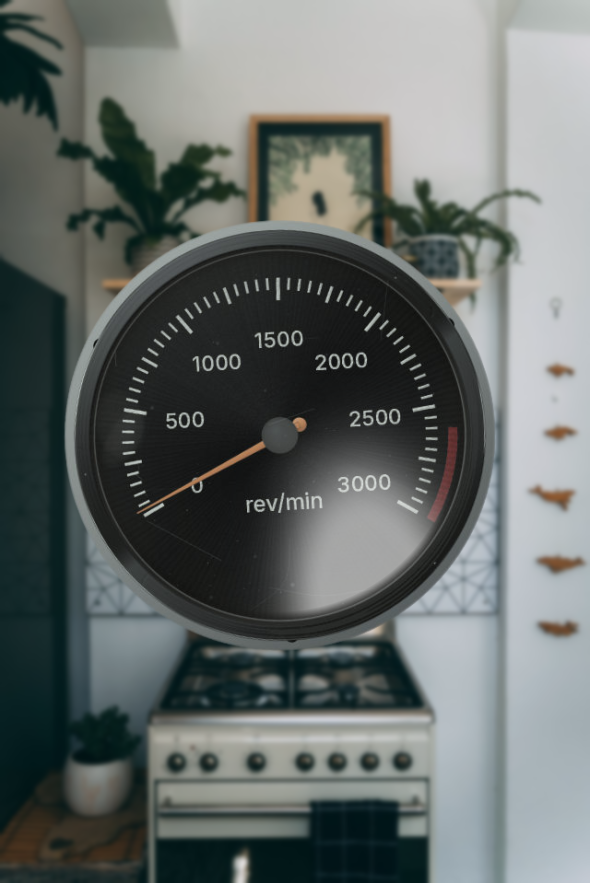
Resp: 25 rpm
